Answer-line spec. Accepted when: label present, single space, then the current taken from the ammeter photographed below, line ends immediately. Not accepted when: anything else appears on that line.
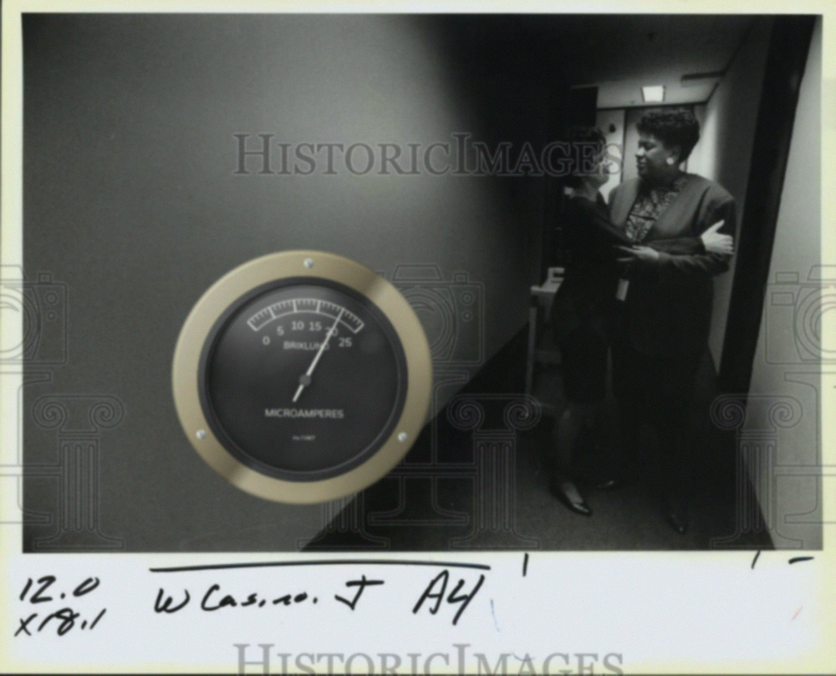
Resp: 20 µA
